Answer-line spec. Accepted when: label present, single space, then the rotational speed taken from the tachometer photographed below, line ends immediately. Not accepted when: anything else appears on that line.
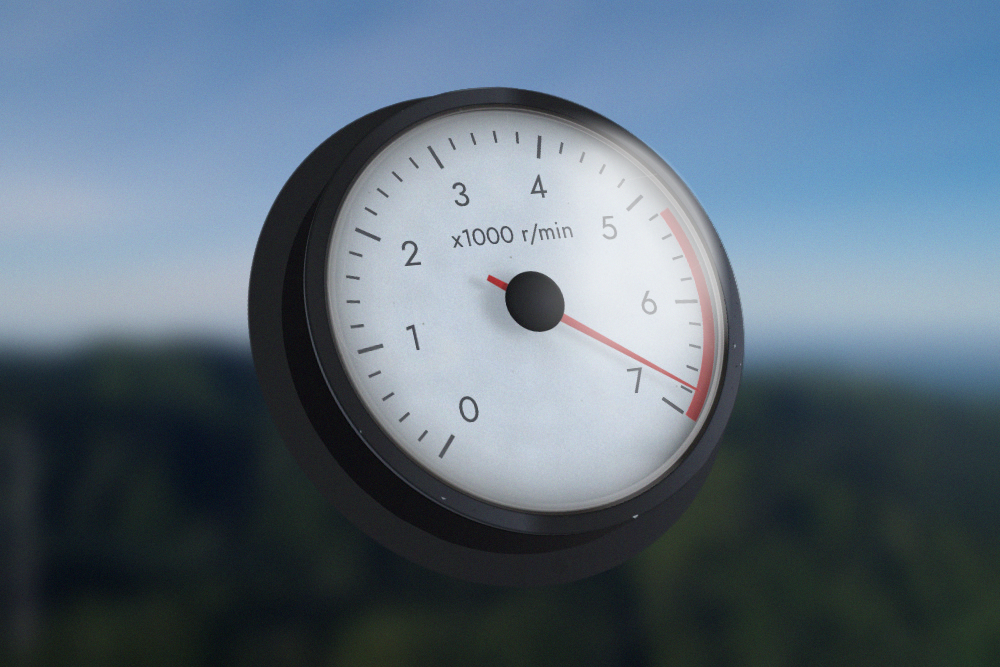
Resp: 6800 rpm
